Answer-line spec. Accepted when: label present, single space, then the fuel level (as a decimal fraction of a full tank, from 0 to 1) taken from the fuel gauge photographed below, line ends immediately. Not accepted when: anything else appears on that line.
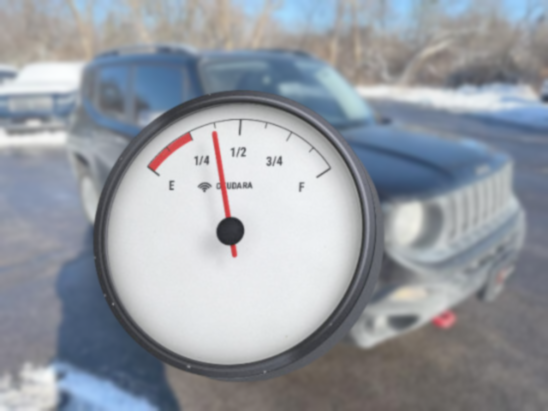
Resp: 0.375
